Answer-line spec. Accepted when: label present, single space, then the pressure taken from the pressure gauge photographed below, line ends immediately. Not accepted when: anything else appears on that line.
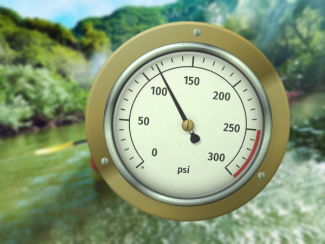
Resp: 115 psi
